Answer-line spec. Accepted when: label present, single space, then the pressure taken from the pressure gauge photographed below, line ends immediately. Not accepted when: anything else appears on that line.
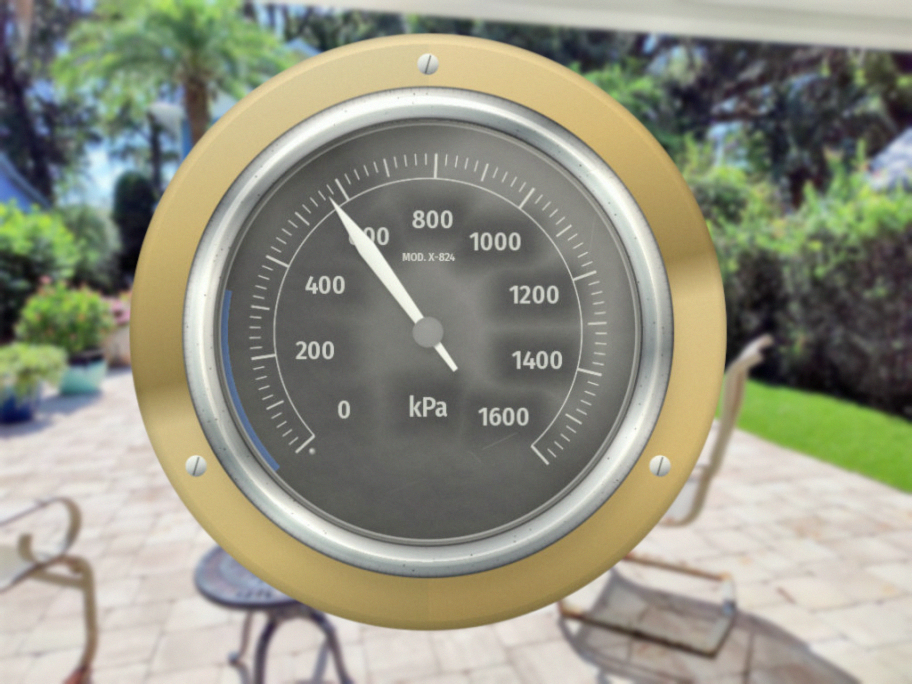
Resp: 570 kPa
